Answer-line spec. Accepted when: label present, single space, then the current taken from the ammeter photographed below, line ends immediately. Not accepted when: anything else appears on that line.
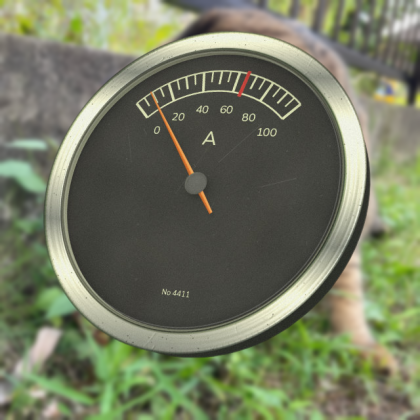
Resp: 10 A
